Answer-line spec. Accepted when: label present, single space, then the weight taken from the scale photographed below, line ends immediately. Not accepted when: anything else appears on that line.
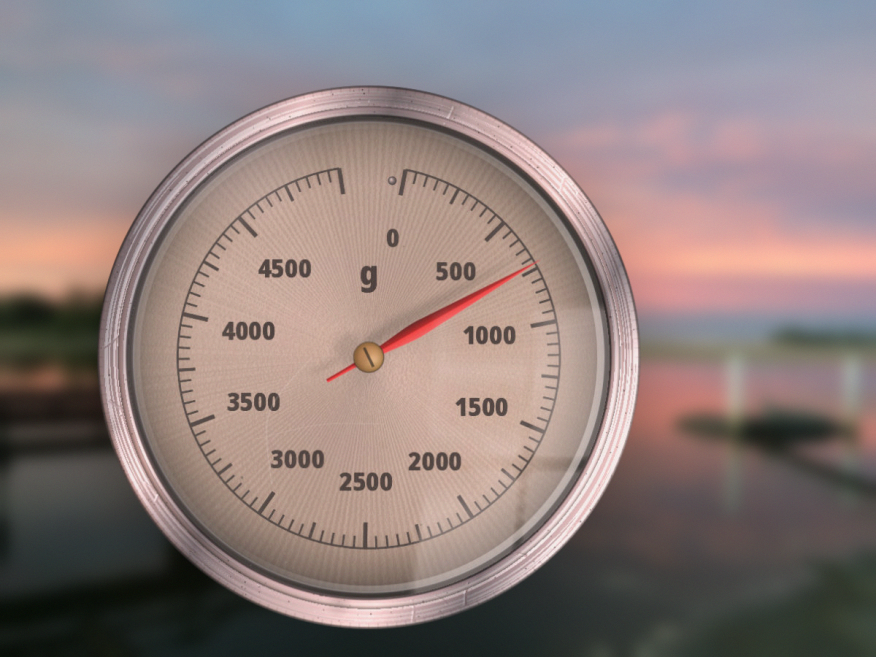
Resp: 725 g
